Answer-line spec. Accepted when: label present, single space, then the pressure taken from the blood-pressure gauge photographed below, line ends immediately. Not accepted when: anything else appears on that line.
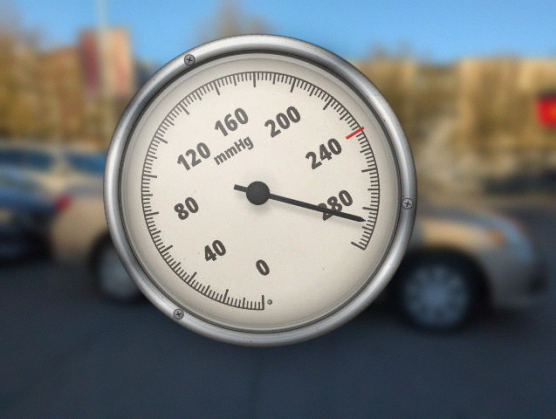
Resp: 286 mmHg
